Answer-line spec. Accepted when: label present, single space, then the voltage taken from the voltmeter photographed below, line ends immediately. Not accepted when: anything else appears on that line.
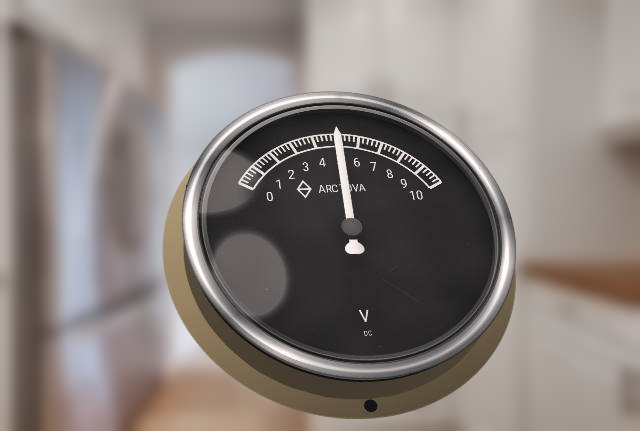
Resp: 5 V
